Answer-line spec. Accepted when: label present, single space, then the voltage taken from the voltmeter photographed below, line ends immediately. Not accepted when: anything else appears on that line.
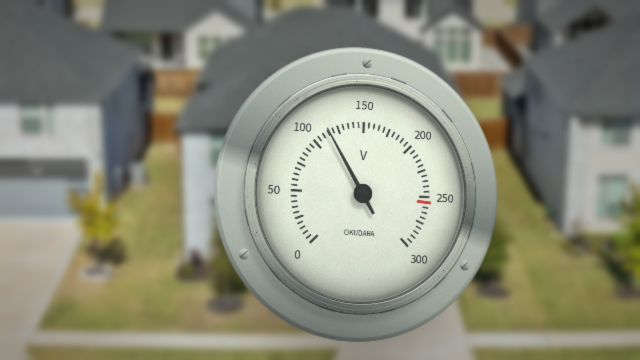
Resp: 115 V
